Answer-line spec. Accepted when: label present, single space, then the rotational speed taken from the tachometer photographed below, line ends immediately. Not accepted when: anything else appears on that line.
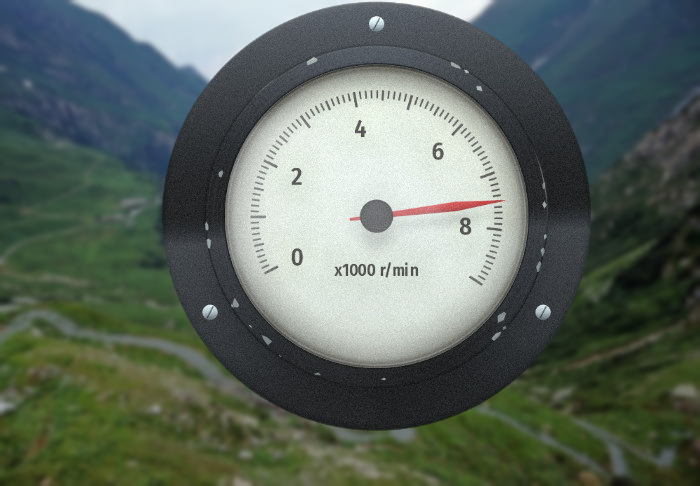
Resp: 7500 rpm
